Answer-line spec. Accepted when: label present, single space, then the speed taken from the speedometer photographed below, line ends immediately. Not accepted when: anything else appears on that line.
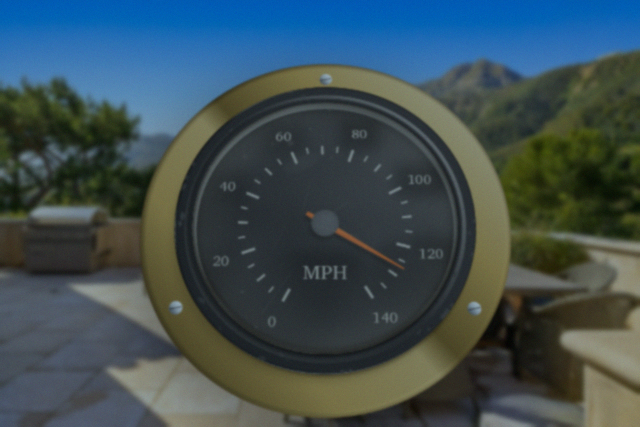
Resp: 127.5 mph
